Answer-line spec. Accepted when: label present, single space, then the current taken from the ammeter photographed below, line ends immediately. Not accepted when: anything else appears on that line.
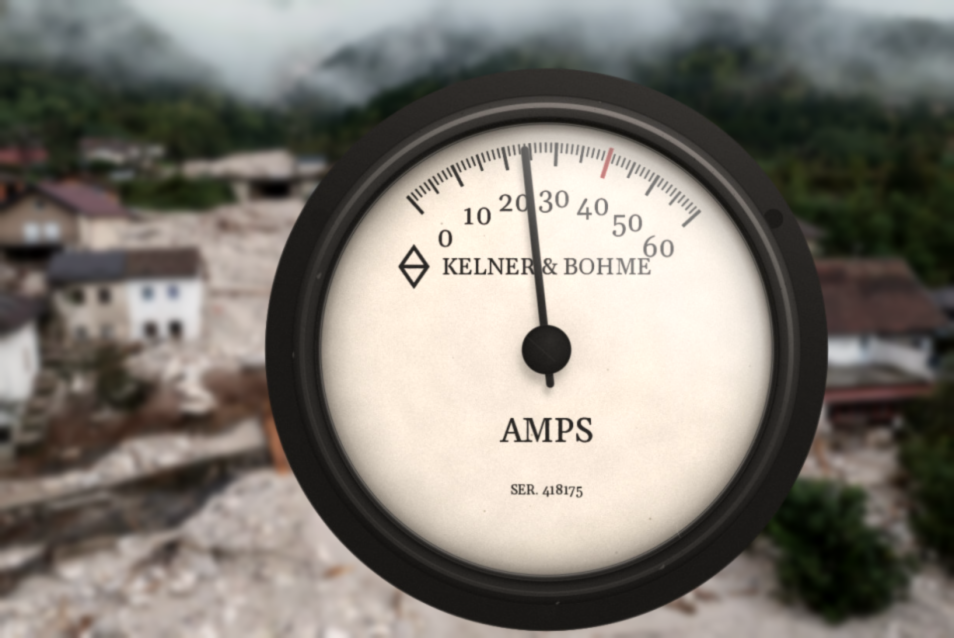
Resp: 24 A
